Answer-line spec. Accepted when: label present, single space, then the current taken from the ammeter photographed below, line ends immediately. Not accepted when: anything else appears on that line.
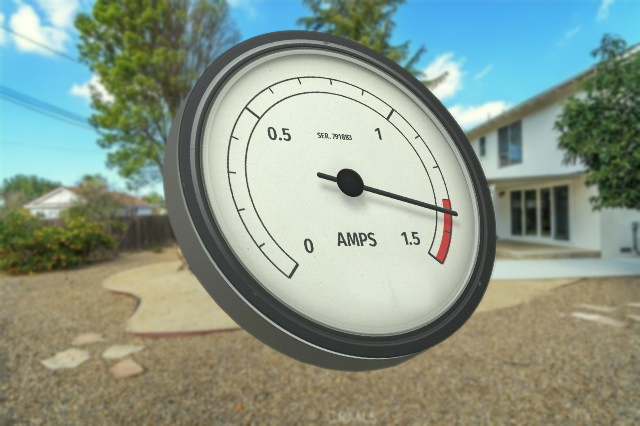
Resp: 1.35 A
